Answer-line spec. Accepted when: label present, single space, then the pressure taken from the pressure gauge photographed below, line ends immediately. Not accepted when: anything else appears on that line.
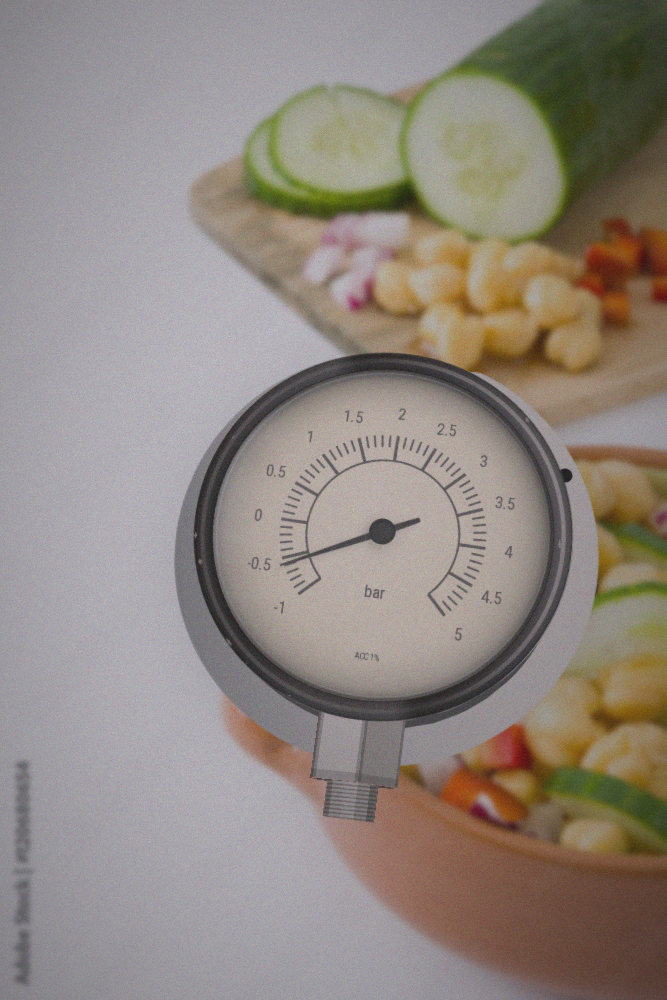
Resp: -0.6 bar
